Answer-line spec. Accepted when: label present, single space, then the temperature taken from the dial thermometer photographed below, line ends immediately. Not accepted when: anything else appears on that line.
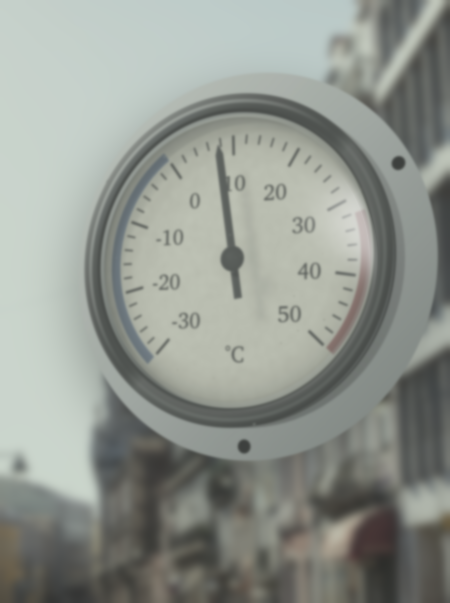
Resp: 8 °C
